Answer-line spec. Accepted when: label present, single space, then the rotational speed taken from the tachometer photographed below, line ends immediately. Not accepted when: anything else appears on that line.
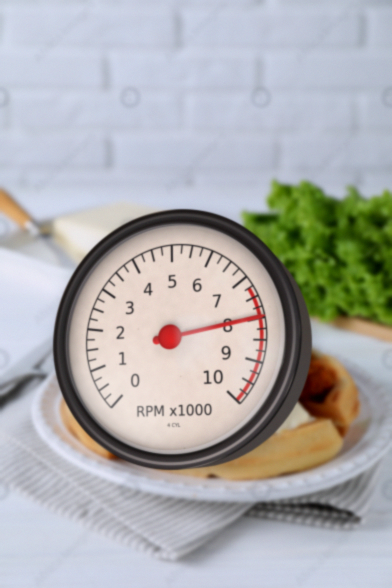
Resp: 8000 rpm
